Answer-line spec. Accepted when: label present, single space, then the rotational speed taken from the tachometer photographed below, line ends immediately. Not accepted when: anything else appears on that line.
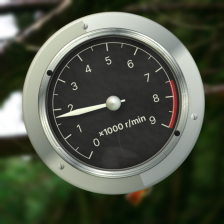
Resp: 1750 rpm
